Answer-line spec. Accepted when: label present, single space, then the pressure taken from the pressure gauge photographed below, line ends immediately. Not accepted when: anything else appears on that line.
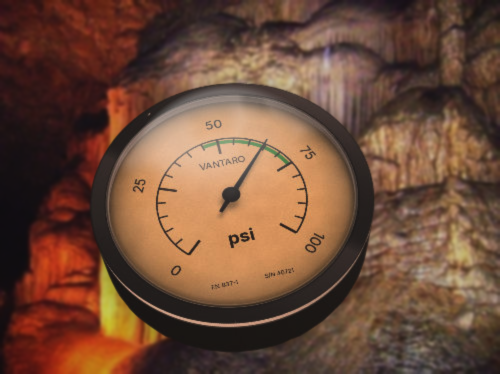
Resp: 65 psi
